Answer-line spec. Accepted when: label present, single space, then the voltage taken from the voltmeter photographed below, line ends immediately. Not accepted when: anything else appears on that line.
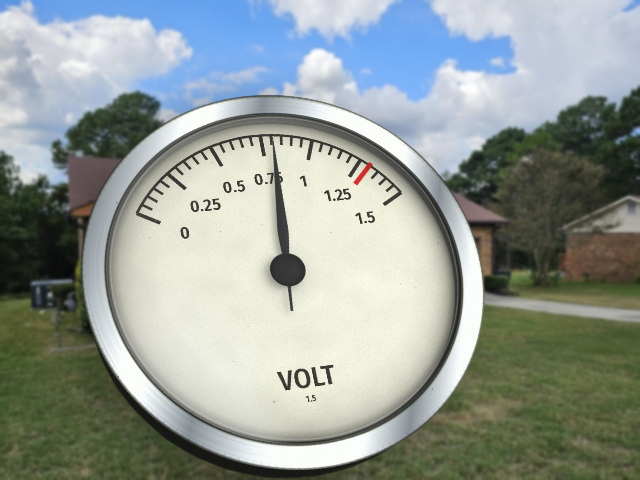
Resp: 0.8 V
